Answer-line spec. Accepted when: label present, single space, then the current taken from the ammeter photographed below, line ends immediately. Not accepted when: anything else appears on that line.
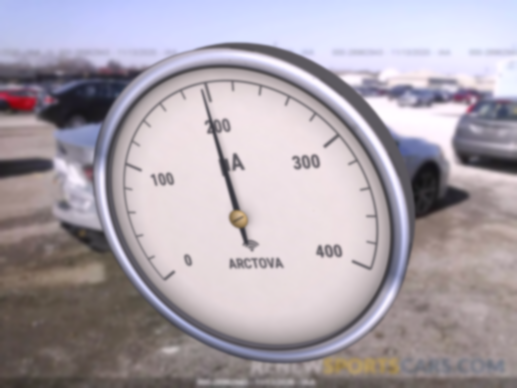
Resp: 200 µA
